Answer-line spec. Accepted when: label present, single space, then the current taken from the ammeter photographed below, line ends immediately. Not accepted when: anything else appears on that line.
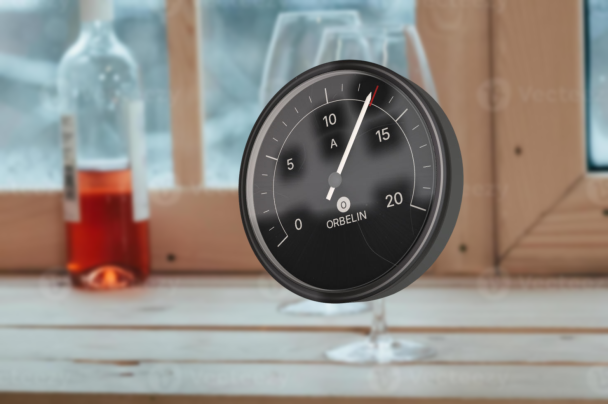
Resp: 13 A
